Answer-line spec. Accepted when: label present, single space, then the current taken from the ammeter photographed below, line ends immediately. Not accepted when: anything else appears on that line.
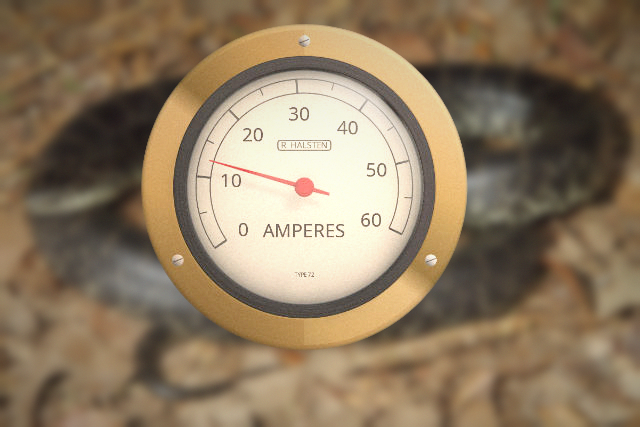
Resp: 12.5 A
